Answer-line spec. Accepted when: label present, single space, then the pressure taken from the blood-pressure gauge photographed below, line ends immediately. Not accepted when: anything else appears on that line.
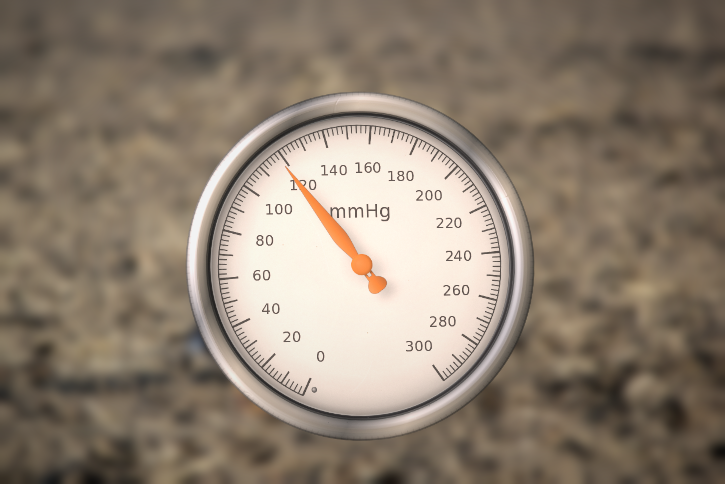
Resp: 118 mmHg
